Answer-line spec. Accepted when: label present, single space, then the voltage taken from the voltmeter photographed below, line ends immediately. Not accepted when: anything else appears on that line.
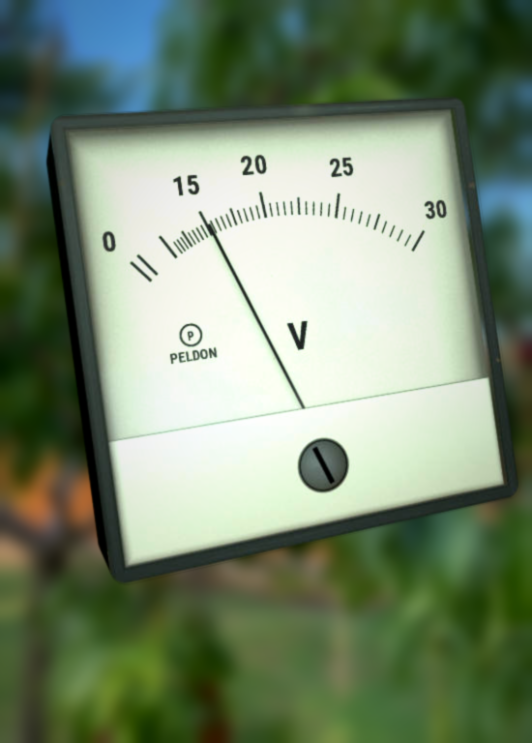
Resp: 15 V
